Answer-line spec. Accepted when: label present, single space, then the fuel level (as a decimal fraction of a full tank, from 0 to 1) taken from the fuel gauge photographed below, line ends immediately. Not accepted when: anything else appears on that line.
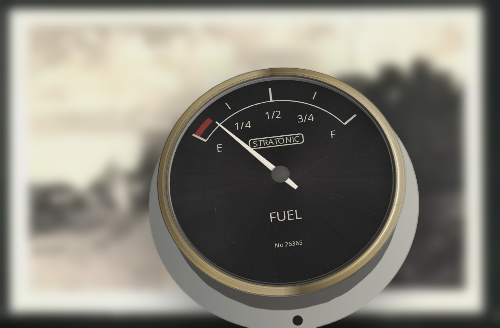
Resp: 0.125
